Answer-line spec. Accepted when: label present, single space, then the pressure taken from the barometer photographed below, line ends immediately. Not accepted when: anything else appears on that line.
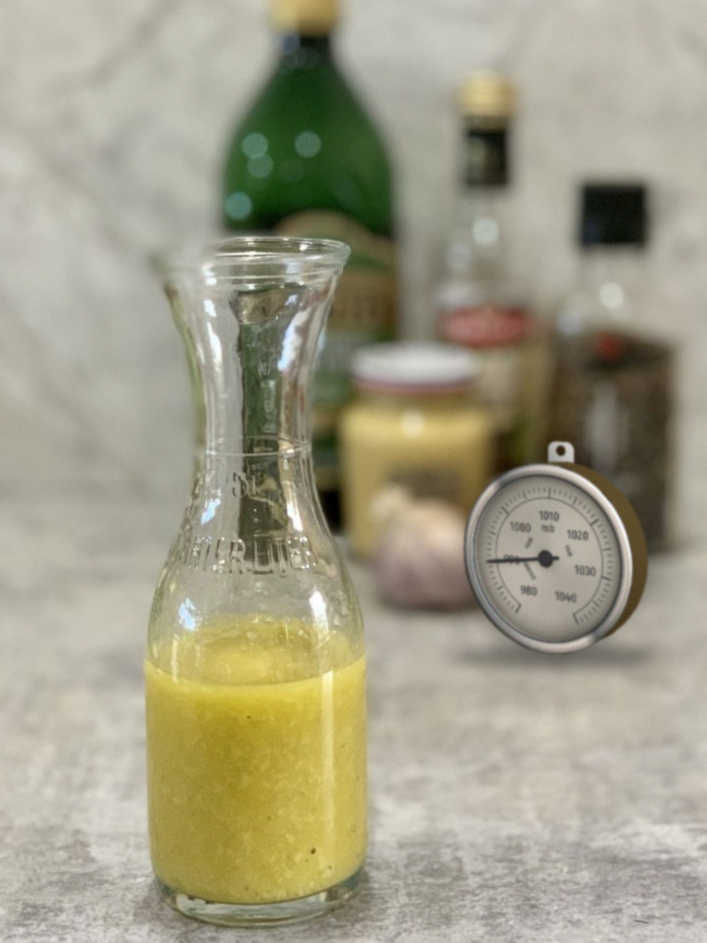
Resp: 990 mbar
